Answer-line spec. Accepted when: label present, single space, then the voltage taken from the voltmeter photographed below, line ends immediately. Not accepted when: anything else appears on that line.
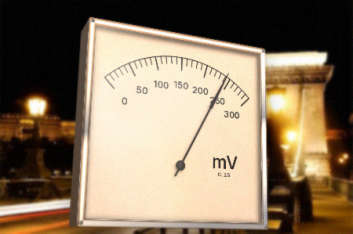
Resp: 240 mV
